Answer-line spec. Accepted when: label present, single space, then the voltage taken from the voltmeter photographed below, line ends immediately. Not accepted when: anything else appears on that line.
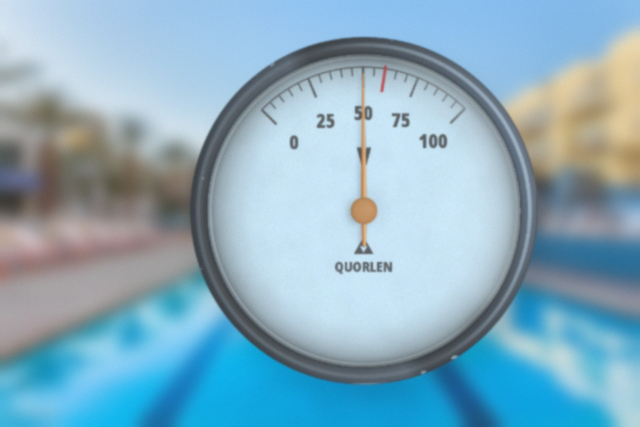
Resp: 50 V
